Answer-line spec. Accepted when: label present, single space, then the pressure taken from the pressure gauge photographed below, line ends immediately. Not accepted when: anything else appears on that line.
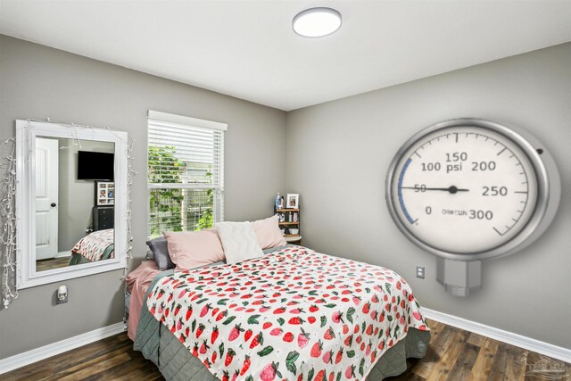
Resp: 50 psi
